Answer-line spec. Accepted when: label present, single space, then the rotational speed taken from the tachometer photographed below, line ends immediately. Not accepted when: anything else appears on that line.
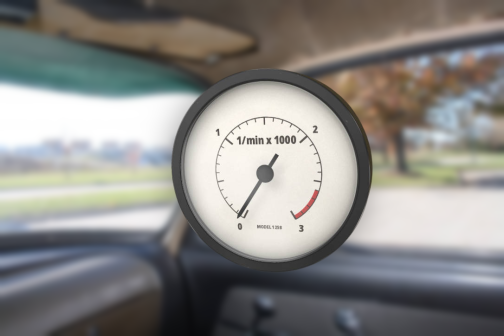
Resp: 50 rpm
